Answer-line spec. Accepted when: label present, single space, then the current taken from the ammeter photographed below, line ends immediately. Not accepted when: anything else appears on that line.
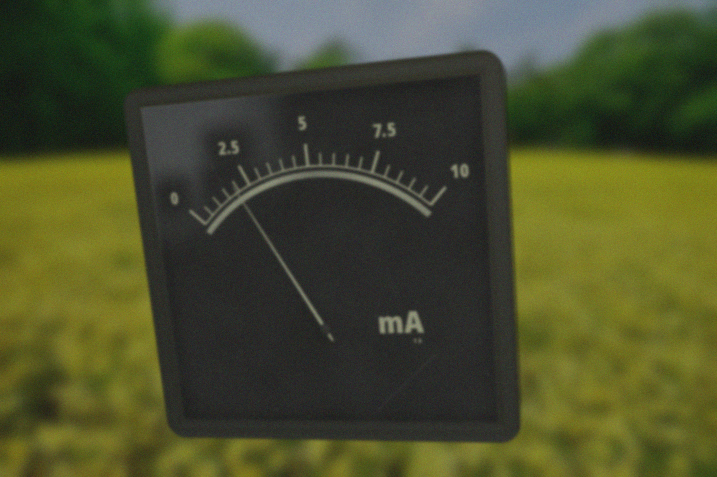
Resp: 2 mA
